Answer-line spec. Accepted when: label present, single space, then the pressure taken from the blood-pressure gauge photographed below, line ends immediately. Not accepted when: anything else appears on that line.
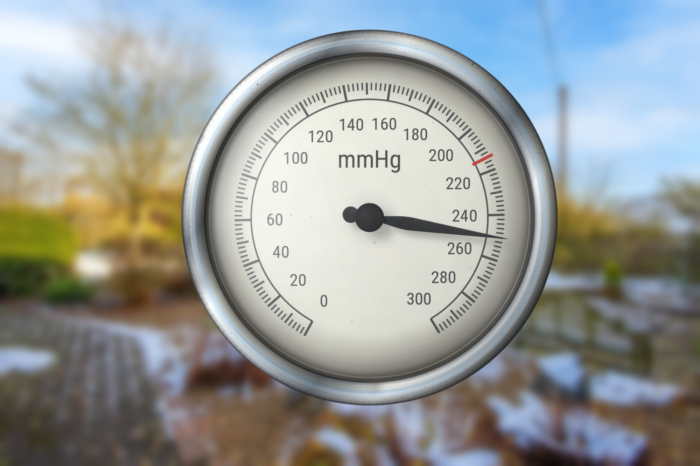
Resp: 250 mmHg
